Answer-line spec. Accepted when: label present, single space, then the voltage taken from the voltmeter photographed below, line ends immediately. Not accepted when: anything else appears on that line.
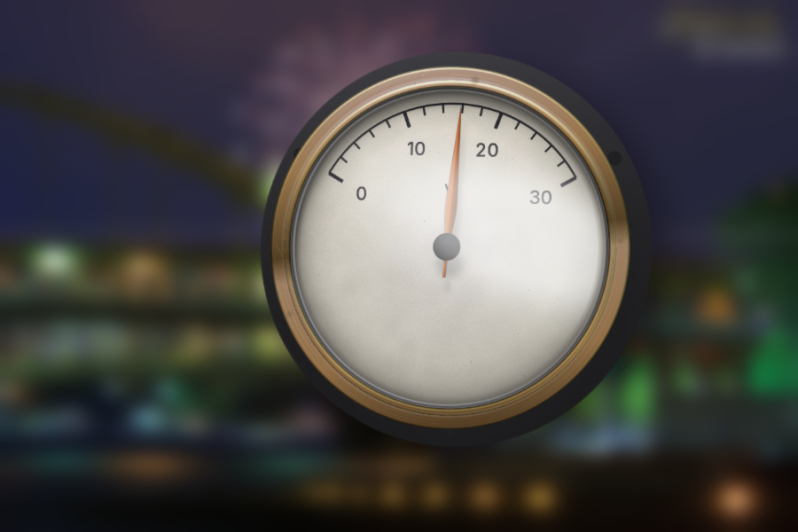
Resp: 16 V
